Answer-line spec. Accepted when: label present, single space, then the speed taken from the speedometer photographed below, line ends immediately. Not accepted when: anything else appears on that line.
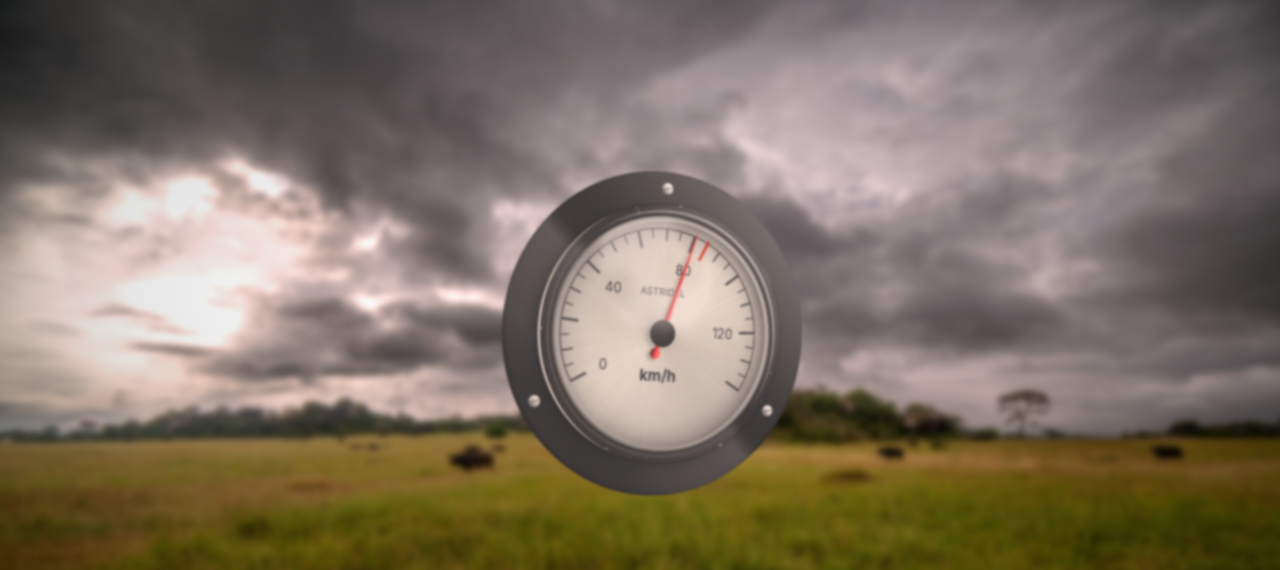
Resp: 80 km/h
